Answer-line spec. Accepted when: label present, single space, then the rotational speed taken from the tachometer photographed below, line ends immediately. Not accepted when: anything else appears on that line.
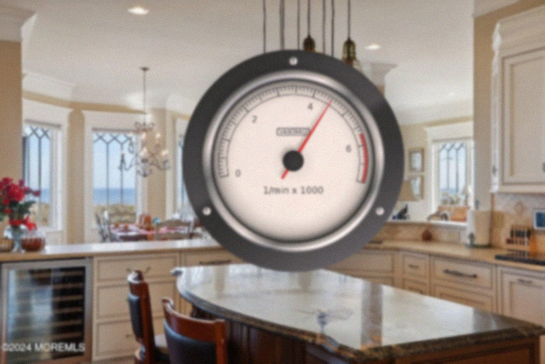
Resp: 4500 rpm
